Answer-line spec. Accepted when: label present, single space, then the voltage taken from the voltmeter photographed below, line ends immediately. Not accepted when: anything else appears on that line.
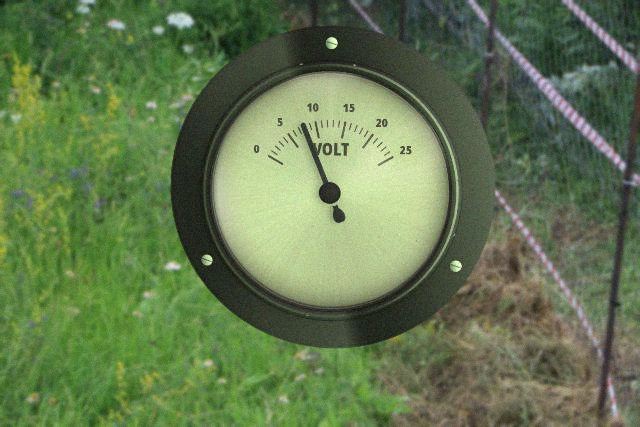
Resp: 8 V
